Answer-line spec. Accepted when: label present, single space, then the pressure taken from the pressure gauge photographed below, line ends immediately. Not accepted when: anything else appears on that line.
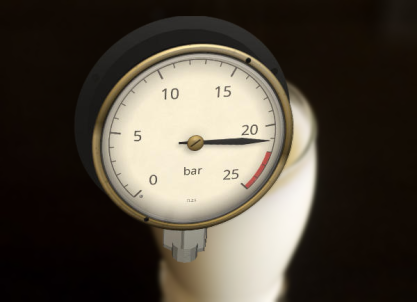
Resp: 21 bar
